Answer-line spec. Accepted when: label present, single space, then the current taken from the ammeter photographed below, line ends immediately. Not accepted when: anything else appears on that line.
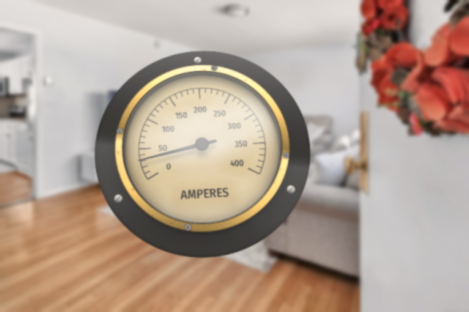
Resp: 30 A
